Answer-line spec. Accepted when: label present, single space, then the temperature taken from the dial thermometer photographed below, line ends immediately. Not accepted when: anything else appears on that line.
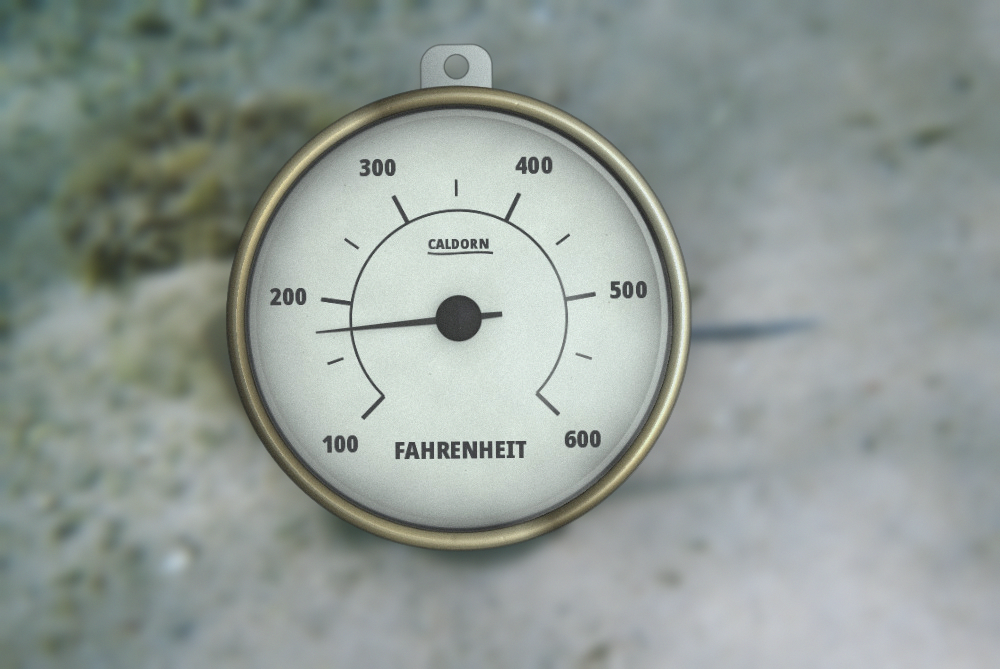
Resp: 175 °F
